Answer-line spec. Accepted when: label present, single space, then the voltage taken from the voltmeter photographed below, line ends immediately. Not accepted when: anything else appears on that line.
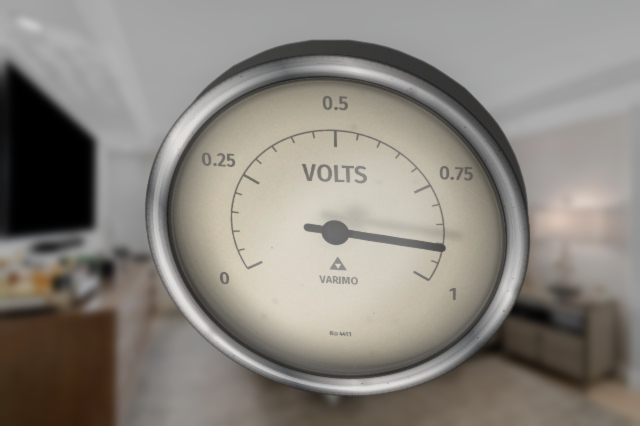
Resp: 0.9 V
